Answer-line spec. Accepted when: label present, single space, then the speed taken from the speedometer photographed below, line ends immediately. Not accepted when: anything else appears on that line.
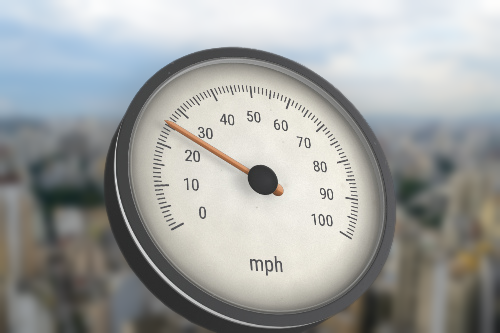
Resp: 25 mph
